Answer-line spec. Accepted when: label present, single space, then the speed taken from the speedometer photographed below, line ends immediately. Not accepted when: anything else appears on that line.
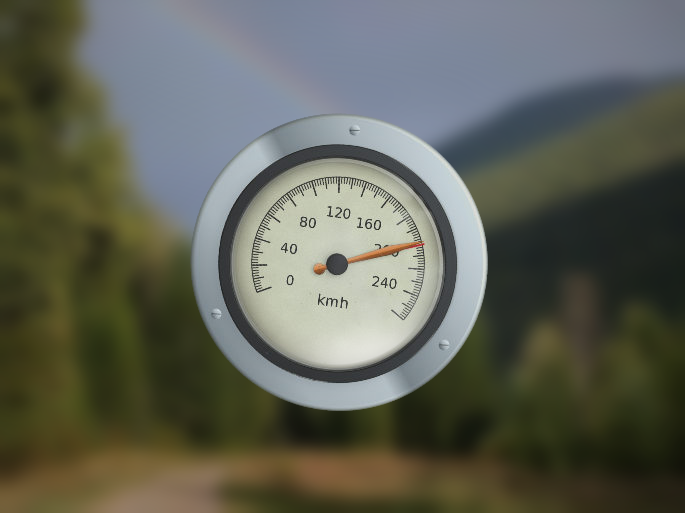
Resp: 200 km/h
